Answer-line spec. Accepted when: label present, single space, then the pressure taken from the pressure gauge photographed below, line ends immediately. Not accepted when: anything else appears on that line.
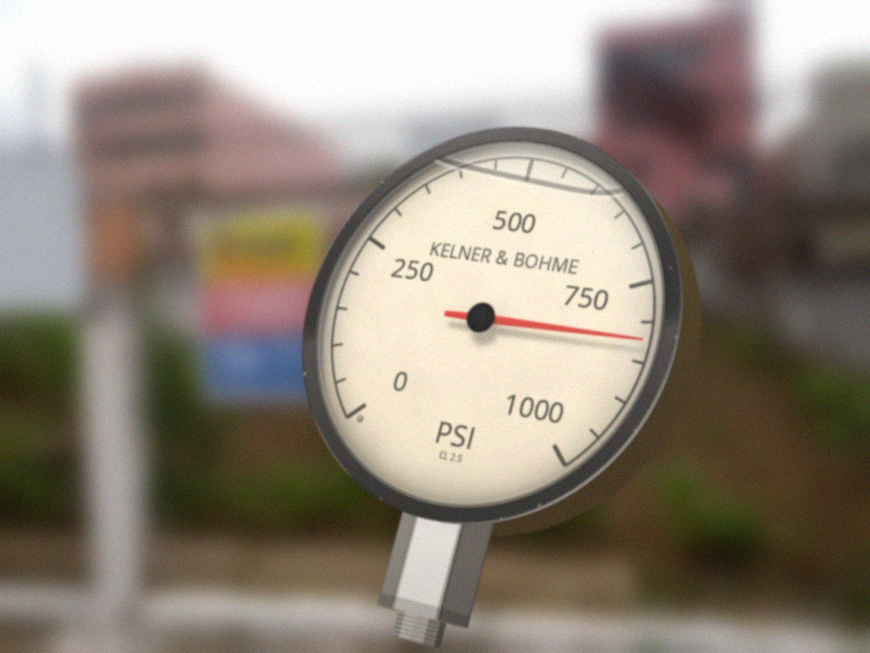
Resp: 825 psi
